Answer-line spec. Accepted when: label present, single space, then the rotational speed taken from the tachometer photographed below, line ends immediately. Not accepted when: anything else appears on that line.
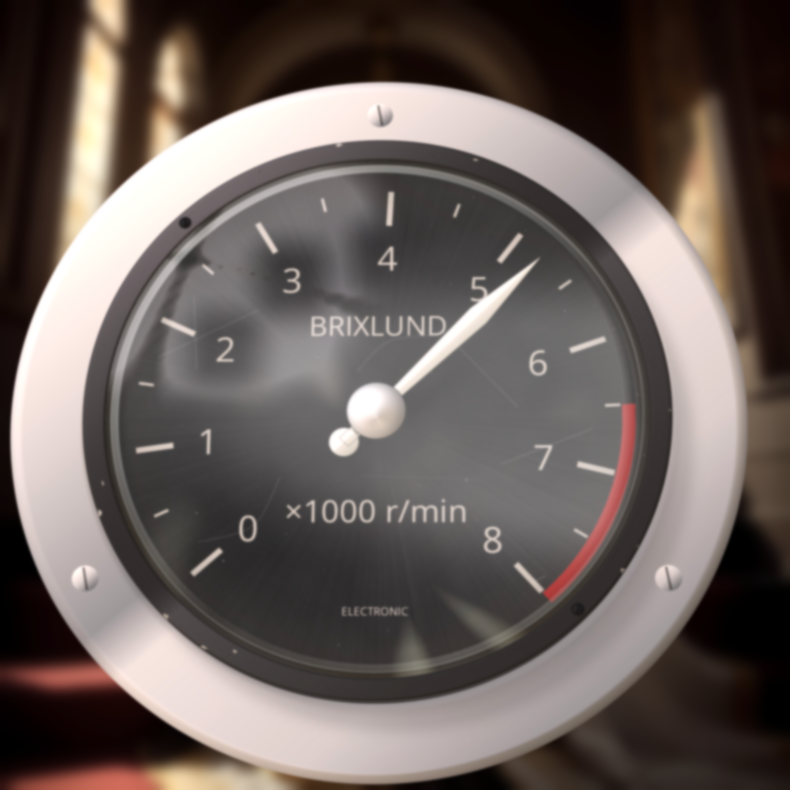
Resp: 5250 rpm
